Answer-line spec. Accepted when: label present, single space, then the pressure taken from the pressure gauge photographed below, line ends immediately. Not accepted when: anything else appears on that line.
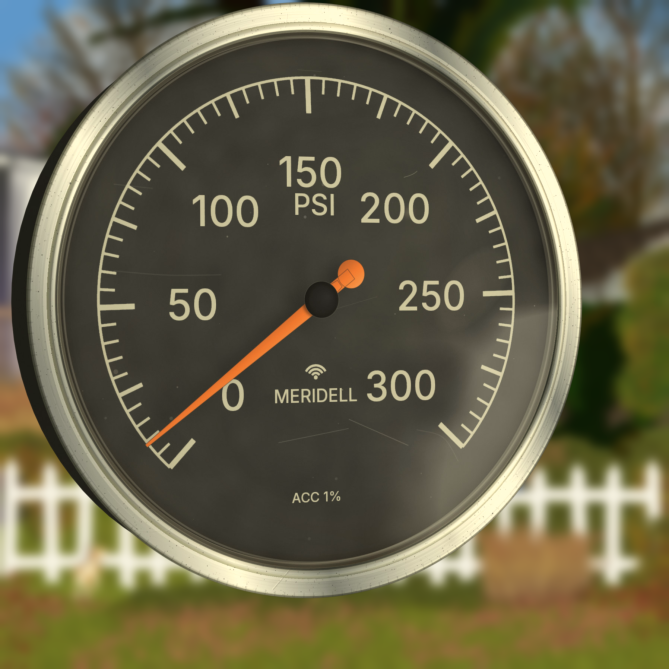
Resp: 10 psi
